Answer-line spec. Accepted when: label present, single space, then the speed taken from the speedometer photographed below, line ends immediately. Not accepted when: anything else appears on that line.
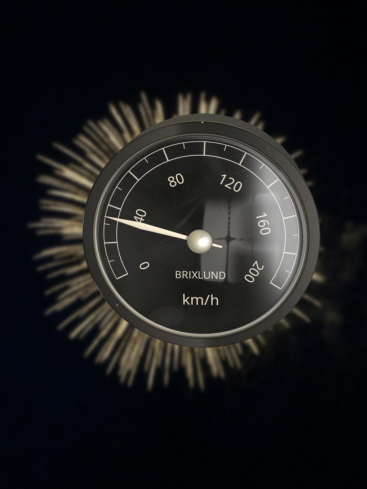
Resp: 35 km/h
